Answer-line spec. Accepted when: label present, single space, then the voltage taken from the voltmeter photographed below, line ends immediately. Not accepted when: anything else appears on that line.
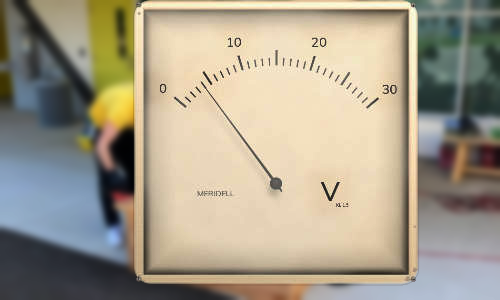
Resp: 4 V
